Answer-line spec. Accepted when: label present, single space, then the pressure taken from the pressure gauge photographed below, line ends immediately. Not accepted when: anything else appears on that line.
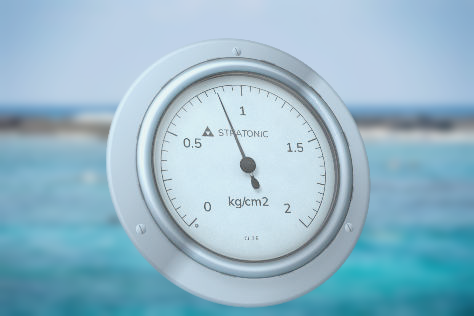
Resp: 0.85 kg/cm²
